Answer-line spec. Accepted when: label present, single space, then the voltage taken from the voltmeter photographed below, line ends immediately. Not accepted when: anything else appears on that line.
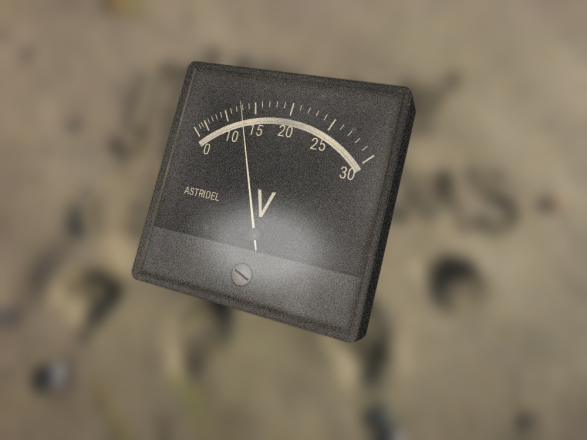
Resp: 13 V
